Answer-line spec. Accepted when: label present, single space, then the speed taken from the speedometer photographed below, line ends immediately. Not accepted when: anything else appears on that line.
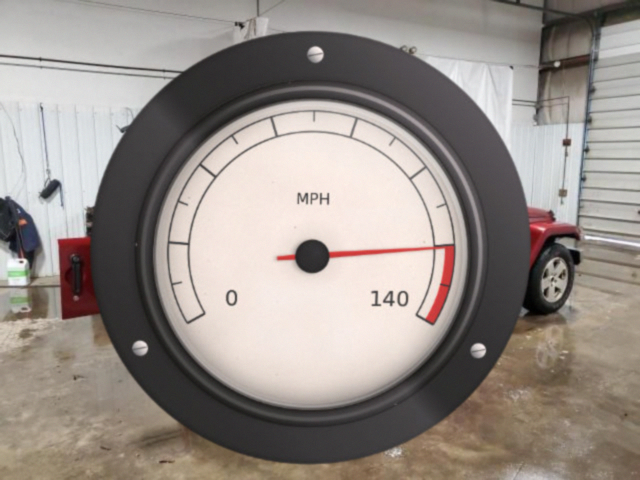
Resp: 120 mph
